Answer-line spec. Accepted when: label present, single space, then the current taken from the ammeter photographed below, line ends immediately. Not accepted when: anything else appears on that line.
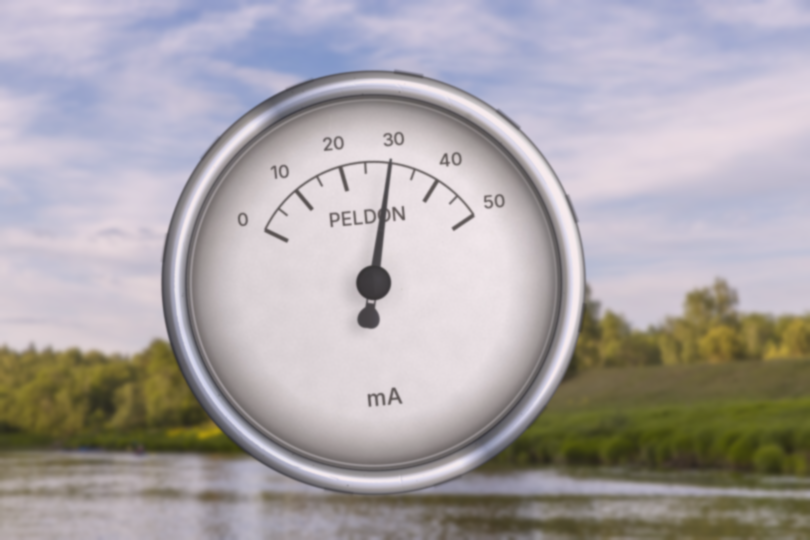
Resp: 30 mA
